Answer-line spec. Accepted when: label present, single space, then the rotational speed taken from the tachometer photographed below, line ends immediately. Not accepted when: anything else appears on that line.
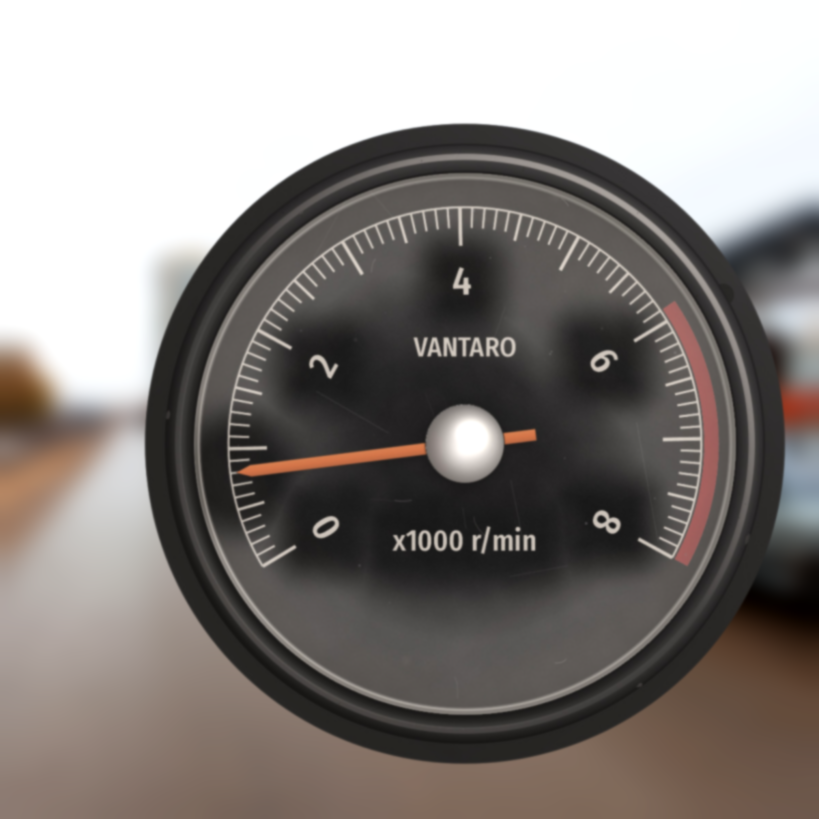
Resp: 800 rpm
